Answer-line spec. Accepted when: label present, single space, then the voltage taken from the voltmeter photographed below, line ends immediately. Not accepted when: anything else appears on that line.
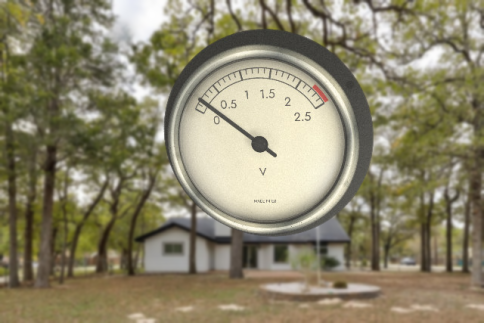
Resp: 0.2 V
